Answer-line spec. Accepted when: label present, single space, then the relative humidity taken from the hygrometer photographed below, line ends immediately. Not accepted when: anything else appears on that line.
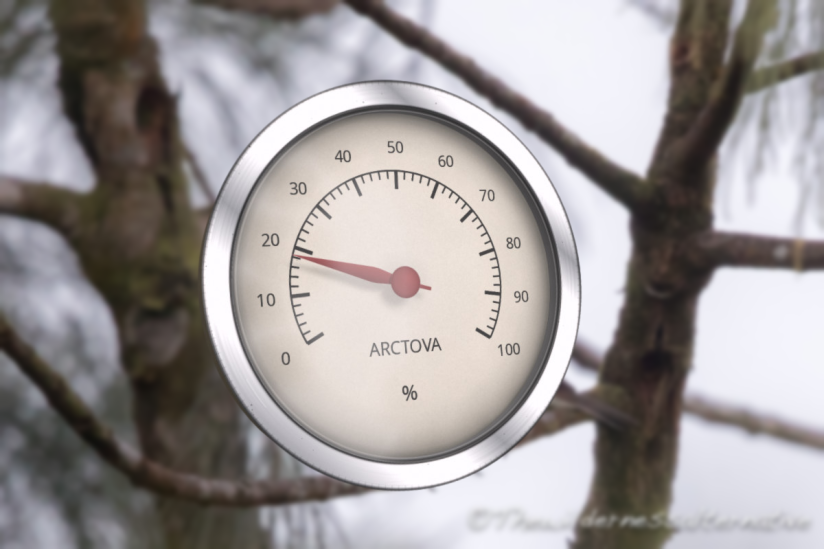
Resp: 18 %
